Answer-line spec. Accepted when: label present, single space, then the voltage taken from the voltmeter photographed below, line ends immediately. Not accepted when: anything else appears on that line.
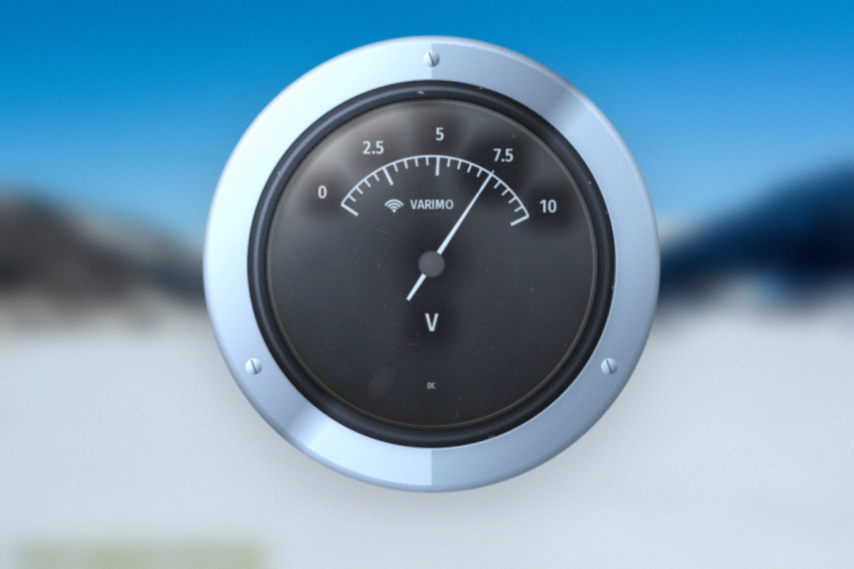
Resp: 7.5 V
